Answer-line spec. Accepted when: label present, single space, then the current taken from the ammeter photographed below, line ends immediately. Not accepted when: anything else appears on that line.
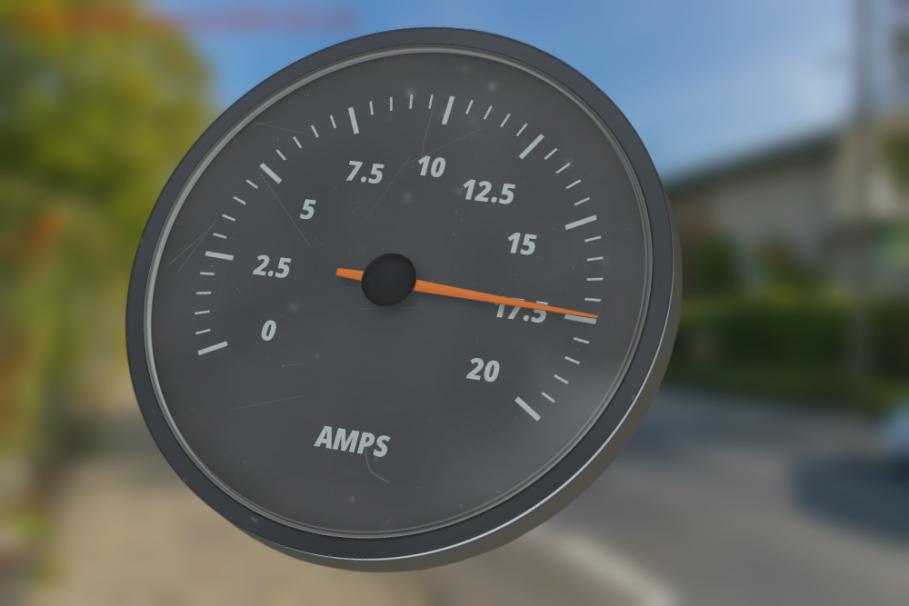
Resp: 17.5 A
